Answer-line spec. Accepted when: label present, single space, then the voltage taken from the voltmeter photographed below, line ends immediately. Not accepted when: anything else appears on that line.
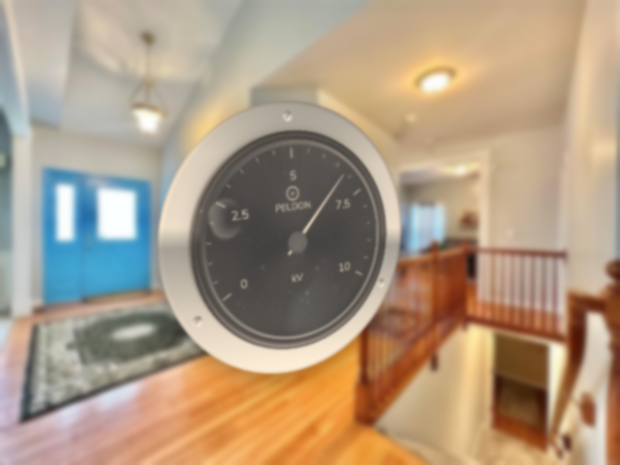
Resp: 6.75 kV
